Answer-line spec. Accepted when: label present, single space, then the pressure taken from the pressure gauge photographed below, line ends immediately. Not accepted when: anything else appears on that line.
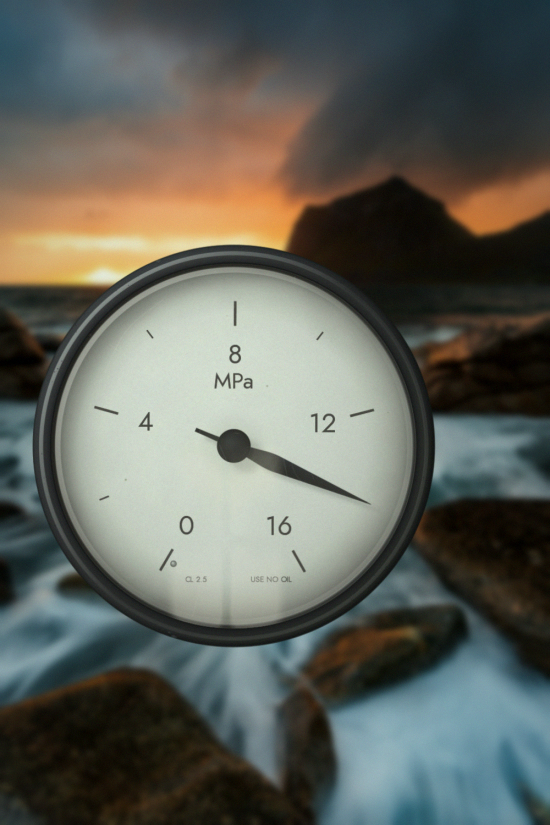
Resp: 14 MPa
